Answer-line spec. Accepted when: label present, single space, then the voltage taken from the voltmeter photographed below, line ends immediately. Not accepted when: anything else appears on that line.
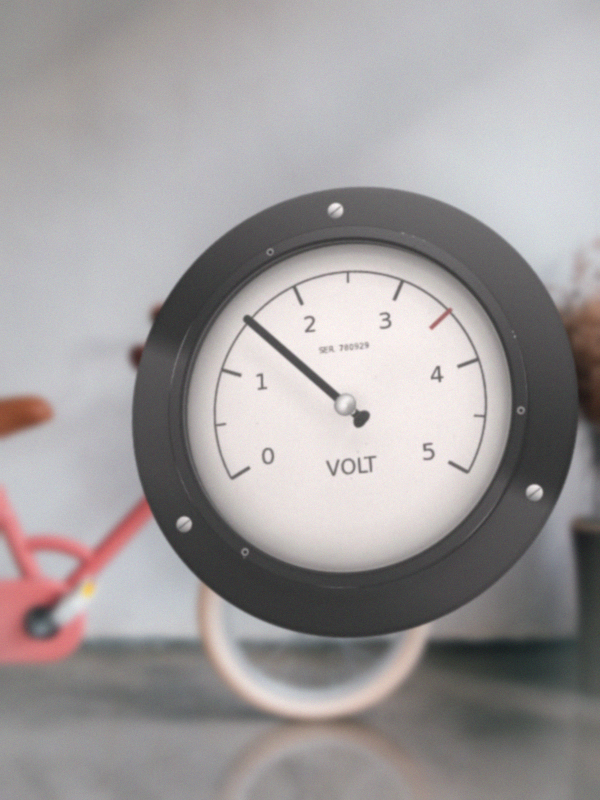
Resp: 1.5 V
